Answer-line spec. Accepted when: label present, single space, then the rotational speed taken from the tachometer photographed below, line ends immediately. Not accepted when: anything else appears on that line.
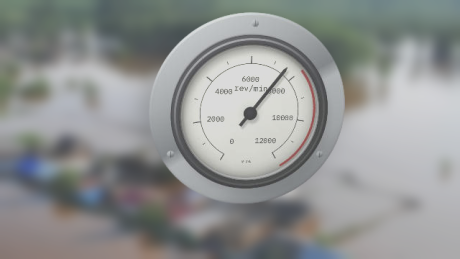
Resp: 7500 rpm
